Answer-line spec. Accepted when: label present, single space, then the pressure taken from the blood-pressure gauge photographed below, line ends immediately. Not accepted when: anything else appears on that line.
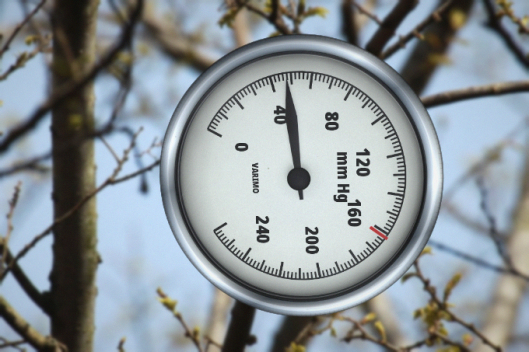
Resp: 48 mmHg
